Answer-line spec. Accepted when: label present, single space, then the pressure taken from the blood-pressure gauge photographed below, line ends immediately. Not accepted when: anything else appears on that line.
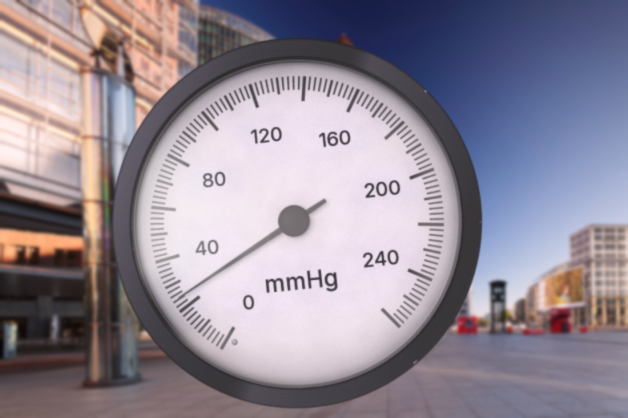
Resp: 24 mmHg
